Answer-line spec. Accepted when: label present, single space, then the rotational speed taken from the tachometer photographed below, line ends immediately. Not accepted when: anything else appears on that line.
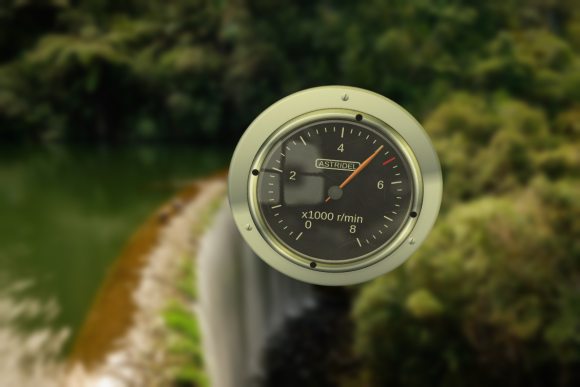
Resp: 5000 rpm
